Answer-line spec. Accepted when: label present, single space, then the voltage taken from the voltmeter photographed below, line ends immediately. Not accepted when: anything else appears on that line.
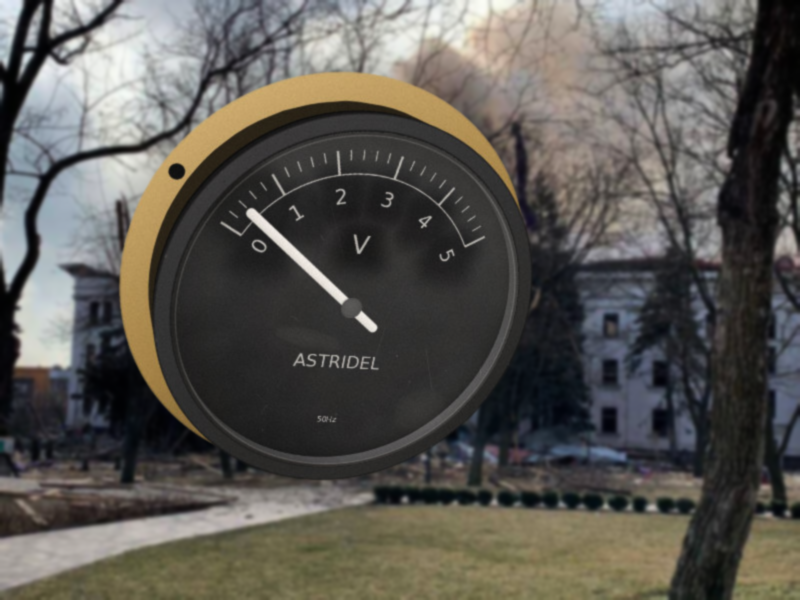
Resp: 0.4 V
